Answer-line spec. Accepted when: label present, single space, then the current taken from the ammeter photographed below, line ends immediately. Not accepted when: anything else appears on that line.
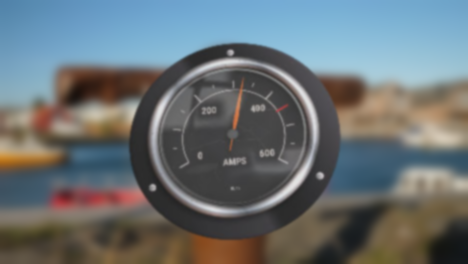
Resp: 325 A
